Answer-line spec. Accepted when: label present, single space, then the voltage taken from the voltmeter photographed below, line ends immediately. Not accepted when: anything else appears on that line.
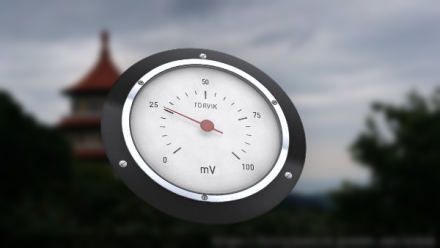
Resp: 25 mV
